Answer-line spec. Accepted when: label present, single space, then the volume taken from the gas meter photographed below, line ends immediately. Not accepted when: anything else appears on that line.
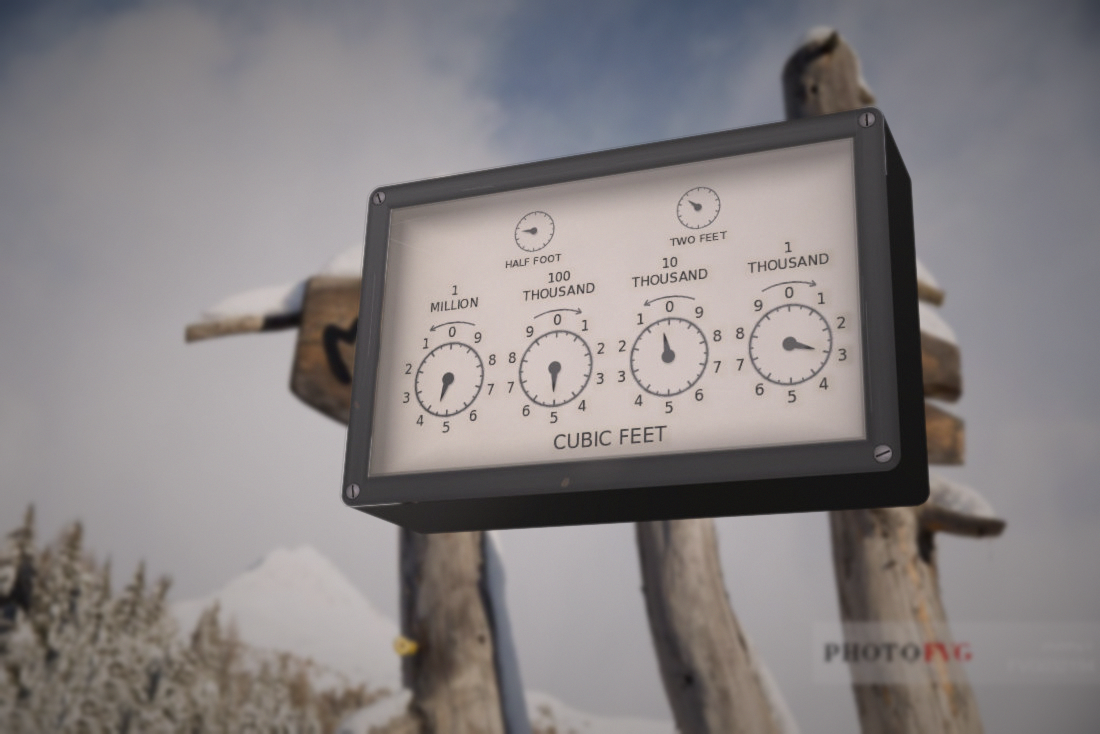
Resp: 450300 ft³
